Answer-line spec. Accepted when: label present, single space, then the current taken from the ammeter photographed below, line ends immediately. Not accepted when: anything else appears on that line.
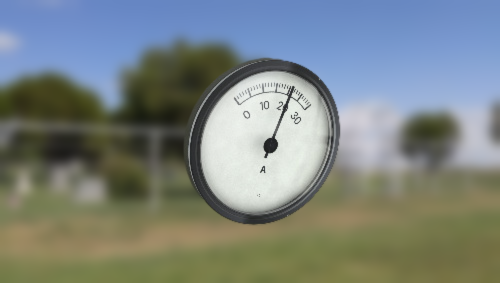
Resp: 20 A
